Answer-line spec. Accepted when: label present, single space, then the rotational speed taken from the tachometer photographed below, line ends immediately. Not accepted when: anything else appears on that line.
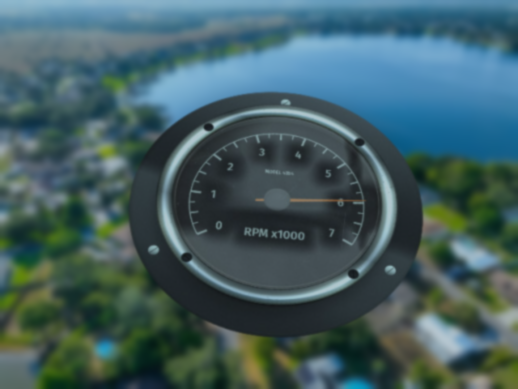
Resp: 6000 rpm
